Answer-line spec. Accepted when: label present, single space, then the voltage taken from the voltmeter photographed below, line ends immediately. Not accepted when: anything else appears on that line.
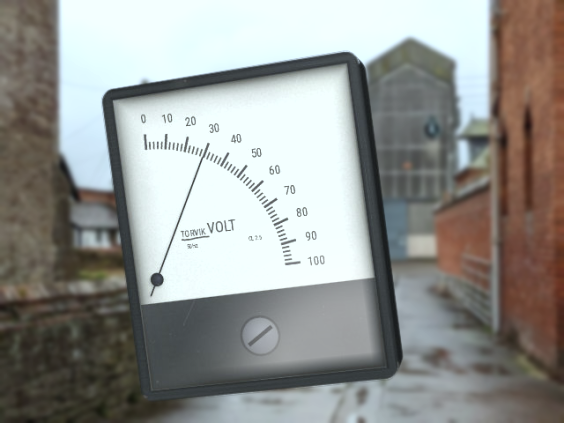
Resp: 30 V
